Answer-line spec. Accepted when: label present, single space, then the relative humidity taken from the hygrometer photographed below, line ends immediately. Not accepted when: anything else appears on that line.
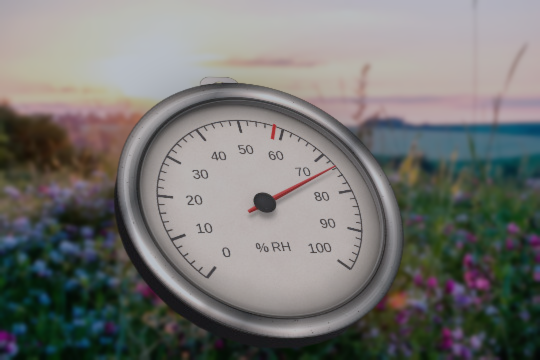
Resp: 74 %
